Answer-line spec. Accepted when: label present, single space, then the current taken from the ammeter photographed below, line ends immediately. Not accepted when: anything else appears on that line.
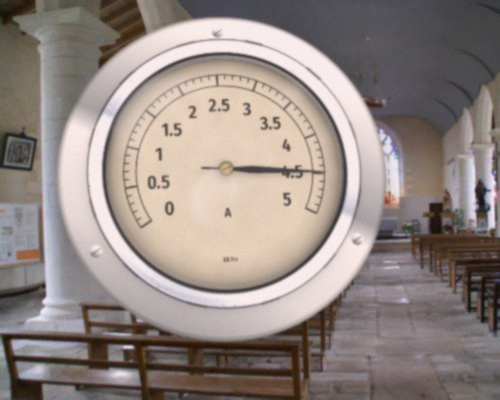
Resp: 4.5 A
